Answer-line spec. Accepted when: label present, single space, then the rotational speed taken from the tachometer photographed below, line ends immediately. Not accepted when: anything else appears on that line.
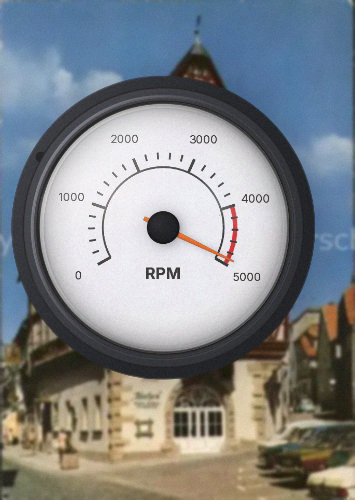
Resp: 4900 rpm
